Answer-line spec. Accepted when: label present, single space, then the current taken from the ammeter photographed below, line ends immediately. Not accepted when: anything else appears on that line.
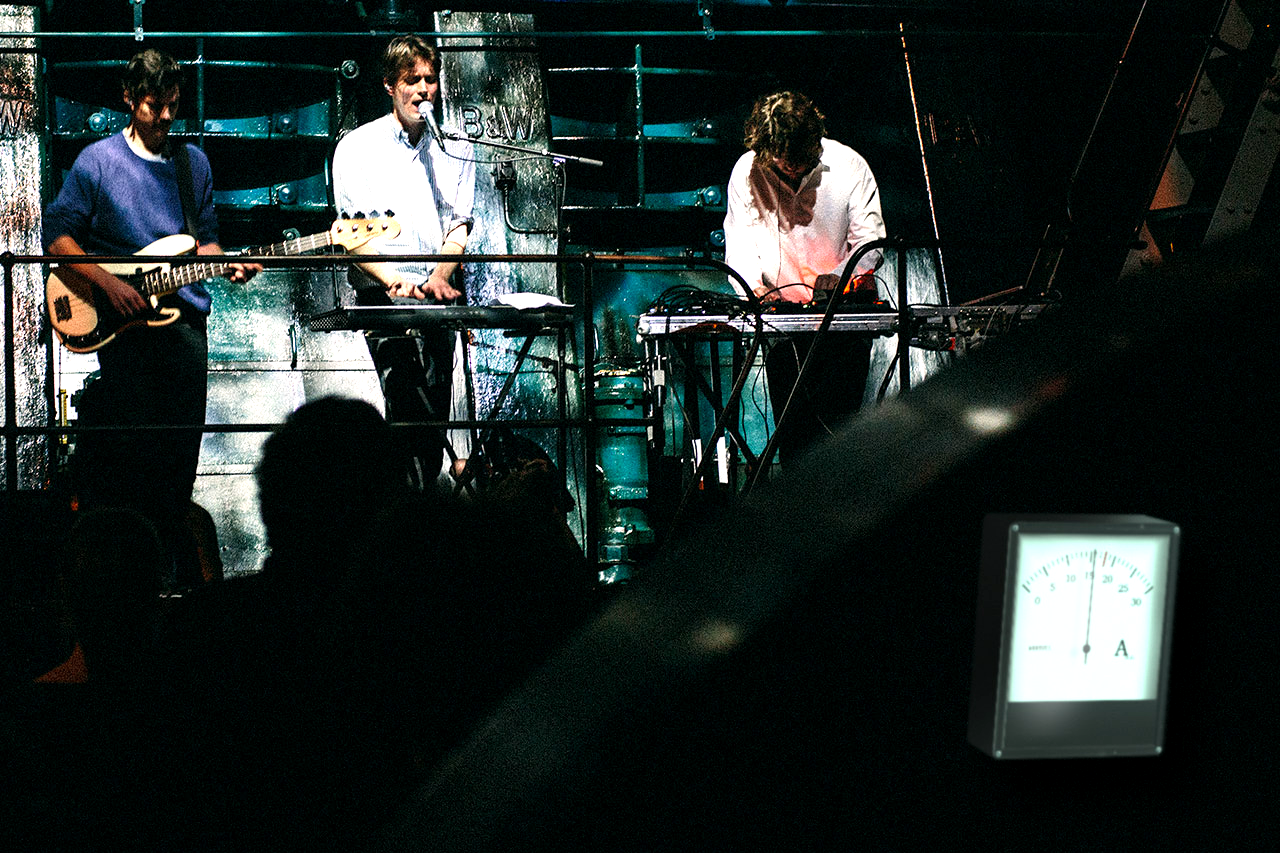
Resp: 15 A
